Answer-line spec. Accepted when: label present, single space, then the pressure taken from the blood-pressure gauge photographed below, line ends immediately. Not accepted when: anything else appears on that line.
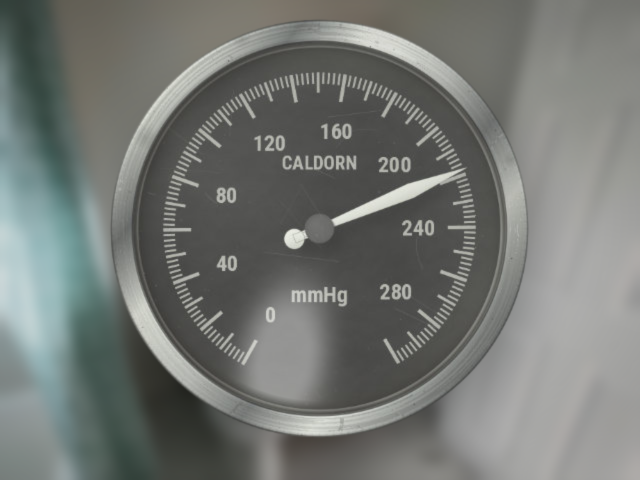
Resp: 218 mmHg
